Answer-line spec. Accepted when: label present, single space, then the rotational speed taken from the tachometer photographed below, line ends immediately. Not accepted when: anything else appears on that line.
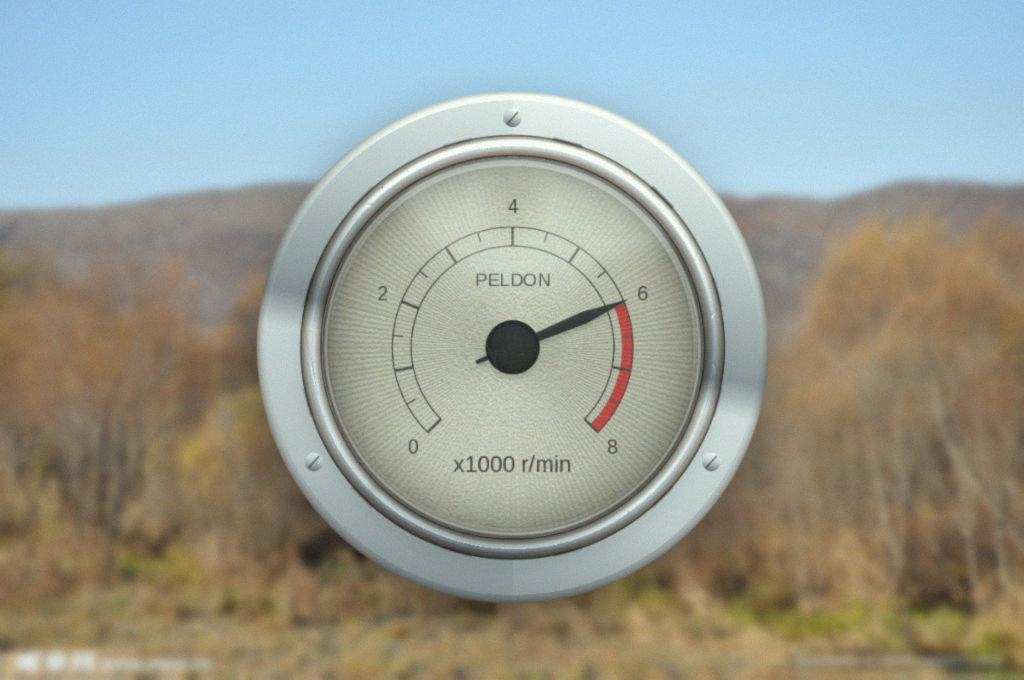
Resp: 6000 rpm
